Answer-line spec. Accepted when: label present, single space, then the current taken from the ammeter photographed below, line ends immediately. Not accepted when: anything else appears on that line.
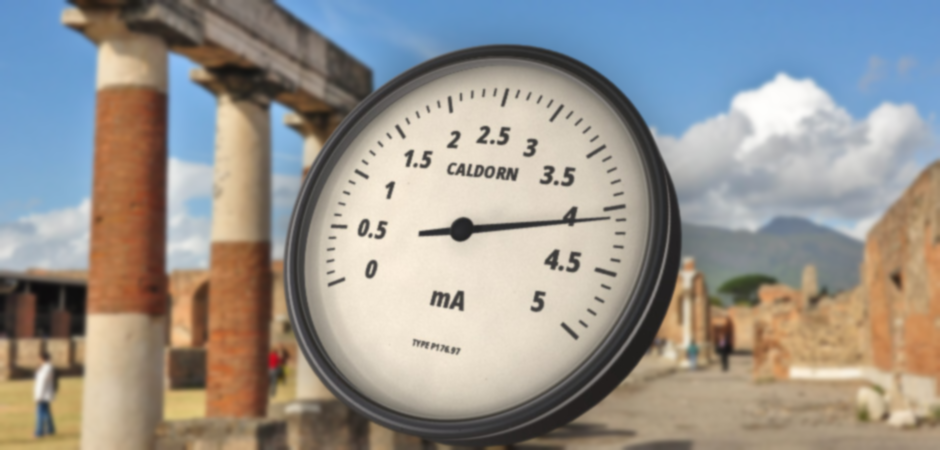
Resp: 4.1 mA
